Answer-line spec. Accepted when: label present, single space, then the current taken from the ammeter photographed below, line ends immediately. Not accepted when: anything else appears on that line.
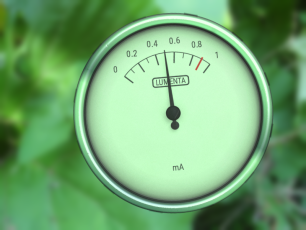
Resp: 0.5 mA
